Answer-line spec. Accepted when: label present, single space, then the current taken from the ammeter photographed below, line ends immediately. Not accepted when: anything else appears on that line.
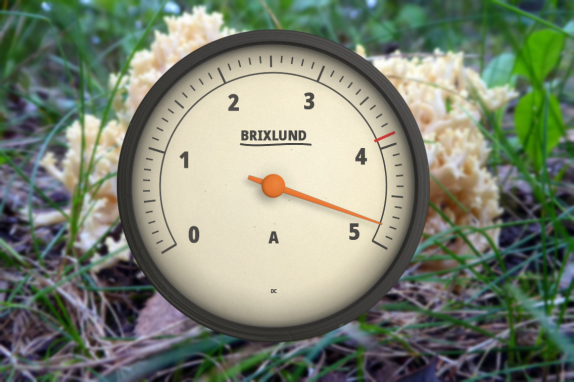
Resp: 4.8 A
